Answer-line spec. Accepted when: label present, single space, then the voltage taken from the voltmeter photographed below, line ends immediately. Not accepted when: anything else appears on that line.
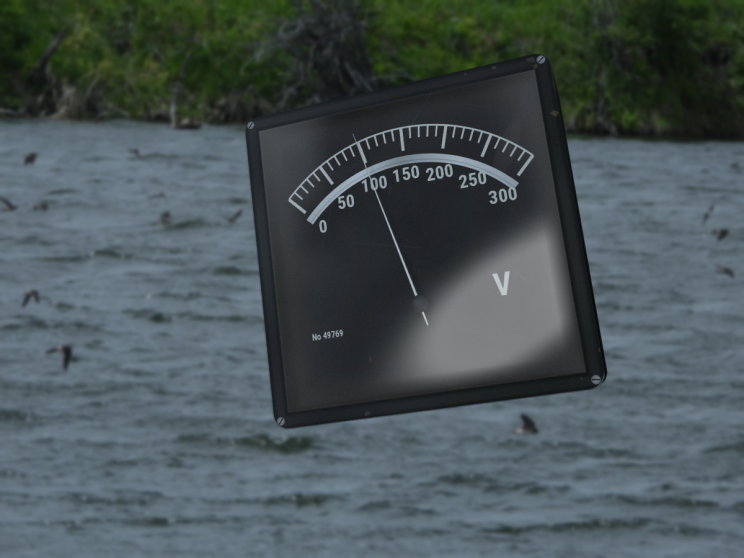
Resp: 100 V
